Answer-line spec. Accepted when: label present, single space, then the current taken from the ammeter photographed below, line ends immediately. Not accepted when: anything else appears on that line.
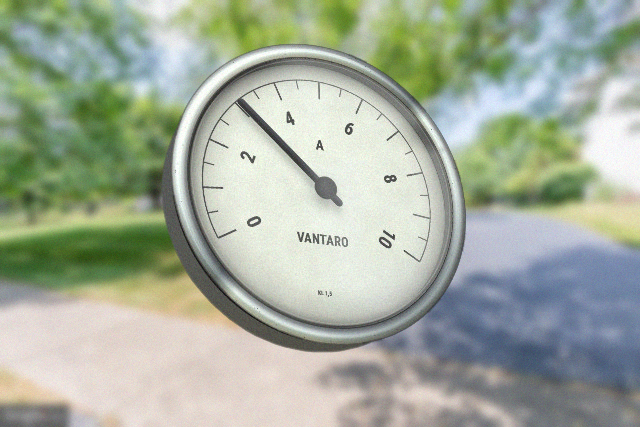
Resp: 3 A
